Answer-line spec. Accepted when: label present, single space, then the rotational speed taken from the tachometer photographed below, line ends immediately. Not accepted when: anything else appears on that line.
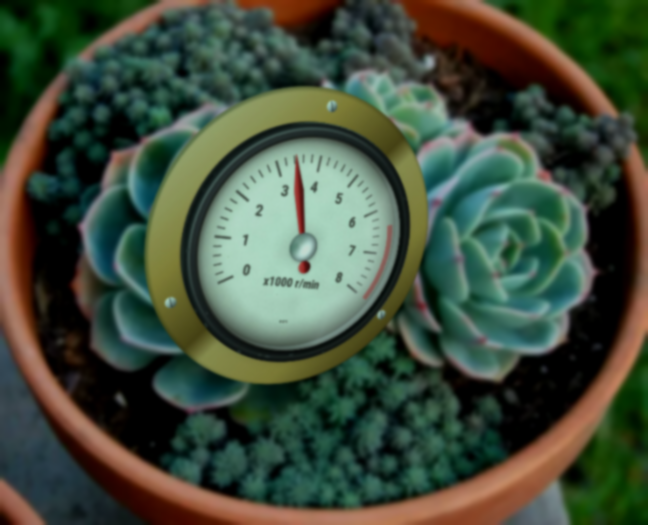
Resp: 3400 rpm
